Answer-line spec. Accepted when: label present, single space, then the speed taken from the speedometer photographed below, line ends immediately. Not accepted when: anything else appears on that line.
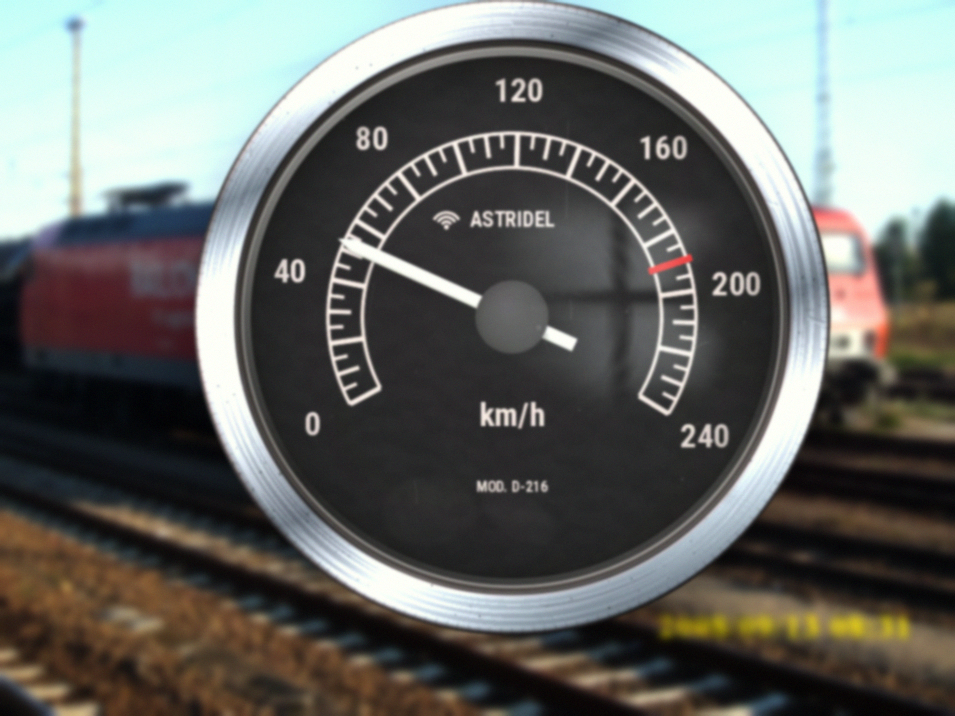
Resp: 52.5 km/h
